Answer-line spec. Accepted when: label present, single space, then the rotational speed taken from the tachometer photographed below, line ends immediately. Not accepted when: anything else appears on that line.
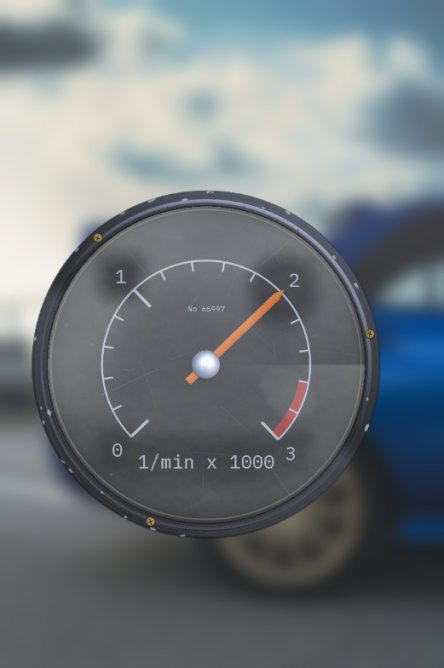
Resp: 2000 rpm
